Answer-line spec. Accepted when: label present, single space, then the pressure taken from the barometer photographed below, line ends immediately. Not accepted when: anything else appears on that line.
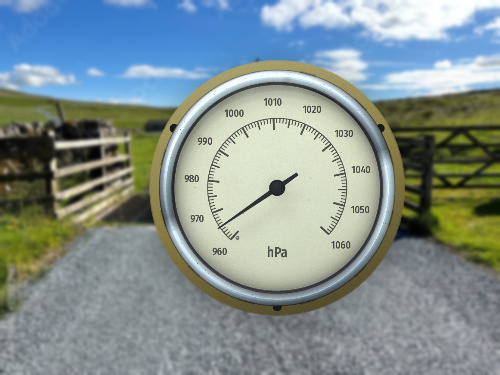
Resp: 965 hPa
